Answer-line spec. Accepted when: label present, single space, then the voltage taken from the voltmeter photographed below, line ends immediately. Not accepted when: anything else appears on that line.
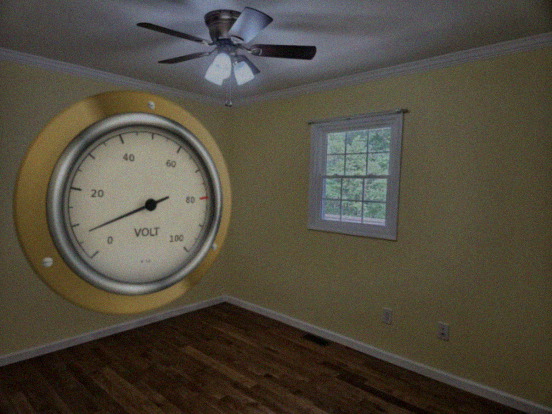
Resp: 7.5 V
